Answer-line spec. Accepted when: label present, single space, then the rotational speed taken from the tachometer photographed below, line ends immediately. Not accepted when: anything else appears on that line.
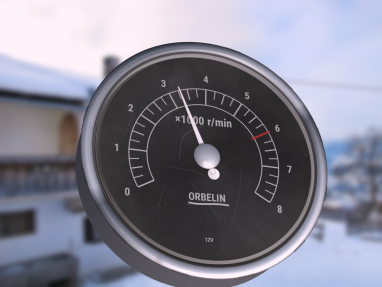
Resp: 3250 rpm
